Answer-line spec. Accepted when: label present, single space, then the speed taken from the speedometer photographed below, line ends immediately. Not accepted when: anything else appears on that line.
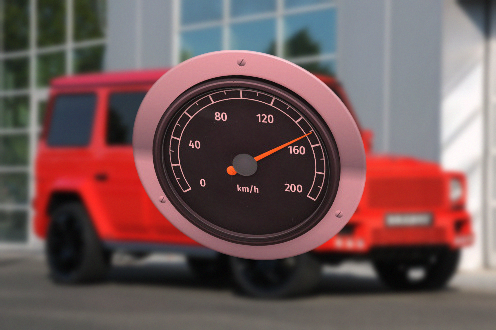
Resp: 150 km/h
